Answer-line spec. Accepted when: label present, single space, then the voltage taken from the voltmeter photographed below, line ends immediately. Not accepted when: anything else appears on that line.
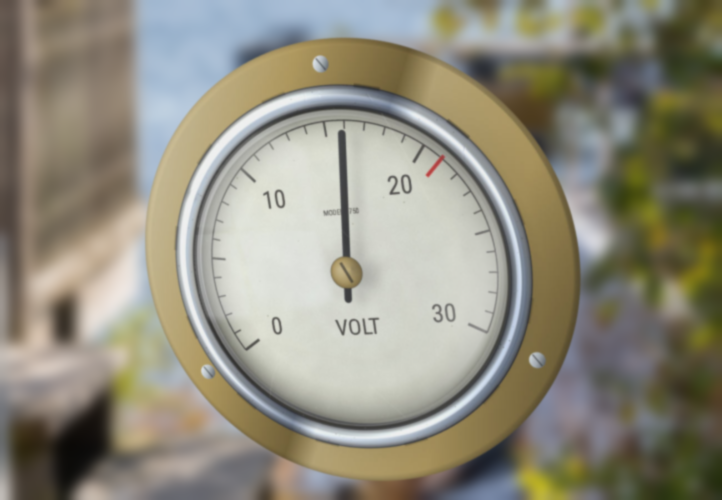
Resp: 16 V
